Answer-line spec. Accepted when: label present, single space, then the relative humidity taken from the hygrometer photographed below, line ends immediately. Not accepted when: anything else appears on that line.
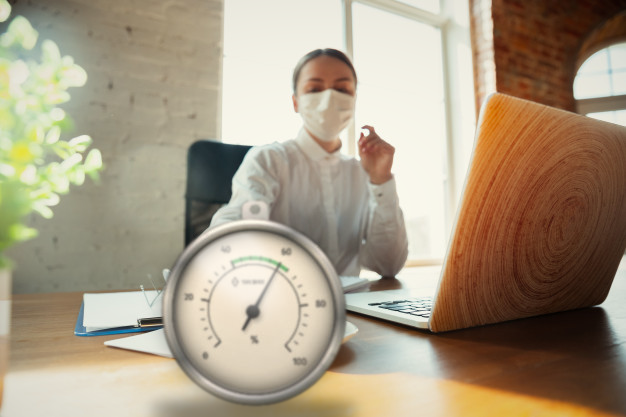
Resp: 60 %
